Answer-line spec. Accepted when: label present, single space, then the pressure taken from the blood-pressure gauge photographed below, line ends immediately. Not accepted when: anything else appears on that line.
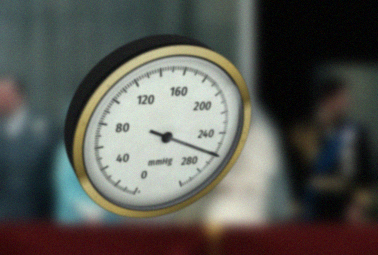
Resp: 260 mmHg
